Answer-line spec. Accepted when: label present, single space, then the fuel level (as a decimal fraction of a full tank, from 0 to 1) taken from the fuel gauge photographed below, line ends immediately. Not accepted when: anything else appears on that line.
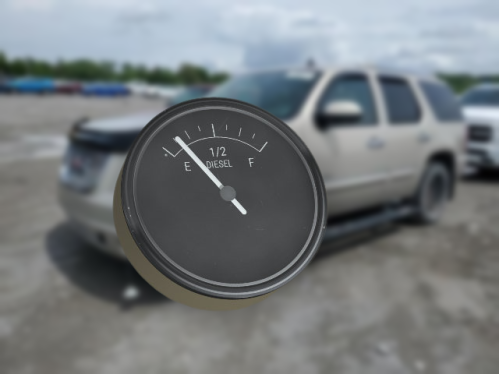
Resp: 0.125
